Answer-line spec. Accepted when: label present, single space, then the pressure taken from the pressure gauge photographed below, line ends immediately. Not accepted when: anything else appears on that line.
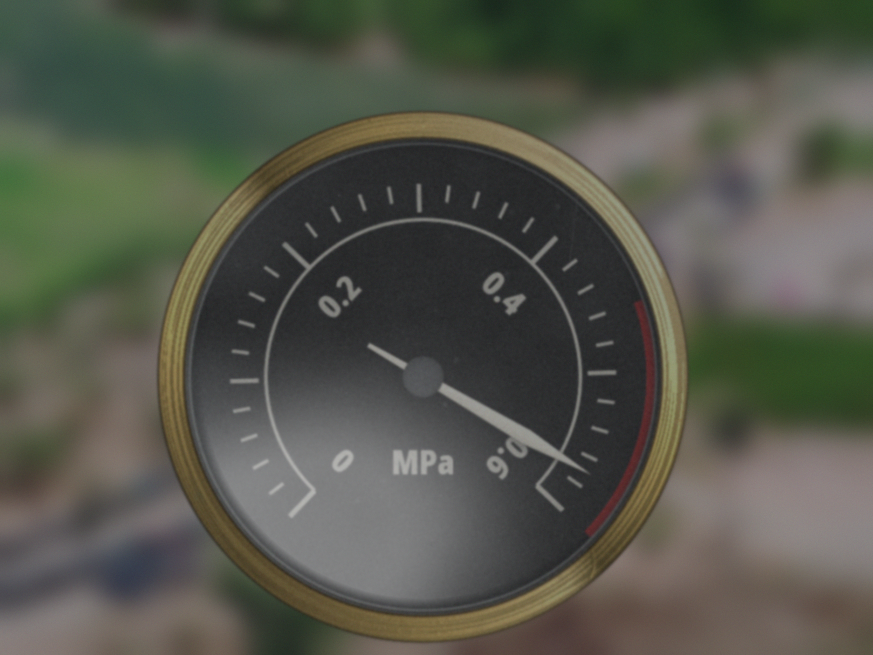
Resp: 0.57 MPa
